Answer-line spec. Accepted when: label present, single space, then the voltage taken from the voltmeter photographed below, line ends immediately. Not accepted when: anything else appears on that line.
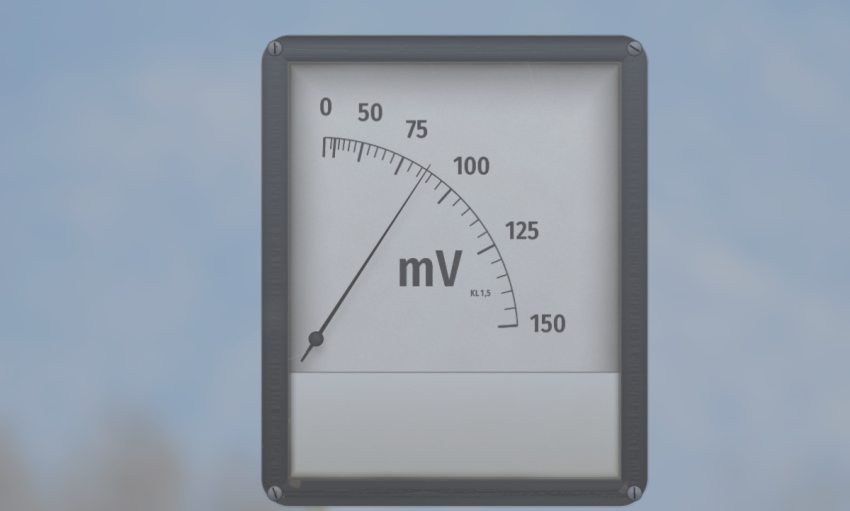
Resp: 87.5 mV
